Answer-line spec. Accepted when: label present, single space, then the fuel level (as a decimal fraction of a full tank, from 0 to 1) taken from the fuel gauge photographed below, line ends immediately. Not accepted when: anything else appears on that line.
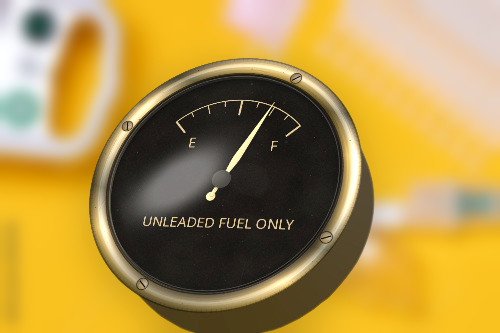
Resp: 0.75
